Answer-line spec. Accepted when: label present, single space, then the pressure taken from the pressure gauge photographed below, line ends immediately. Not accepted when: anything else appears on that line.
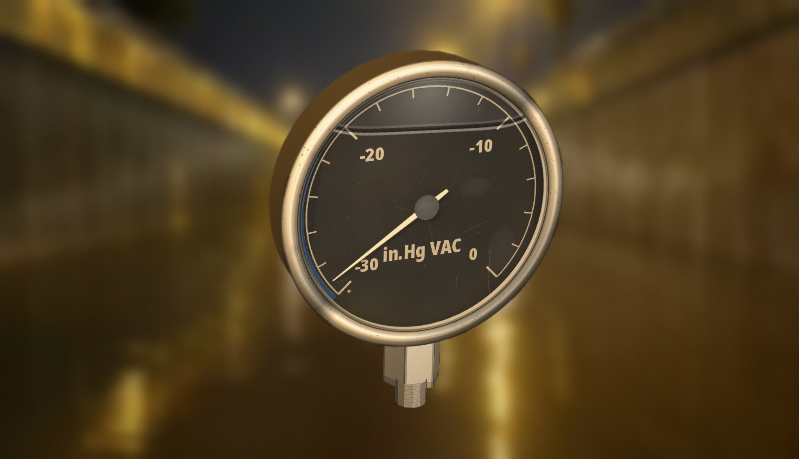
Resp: -29 inHg
